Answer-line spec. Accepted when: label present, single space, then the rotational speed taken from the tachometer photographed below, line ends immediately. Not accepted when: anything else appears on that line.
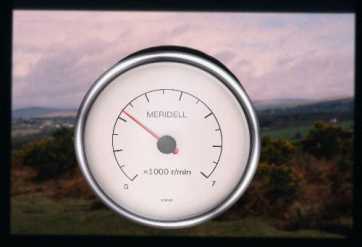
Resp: 2250 rpm
